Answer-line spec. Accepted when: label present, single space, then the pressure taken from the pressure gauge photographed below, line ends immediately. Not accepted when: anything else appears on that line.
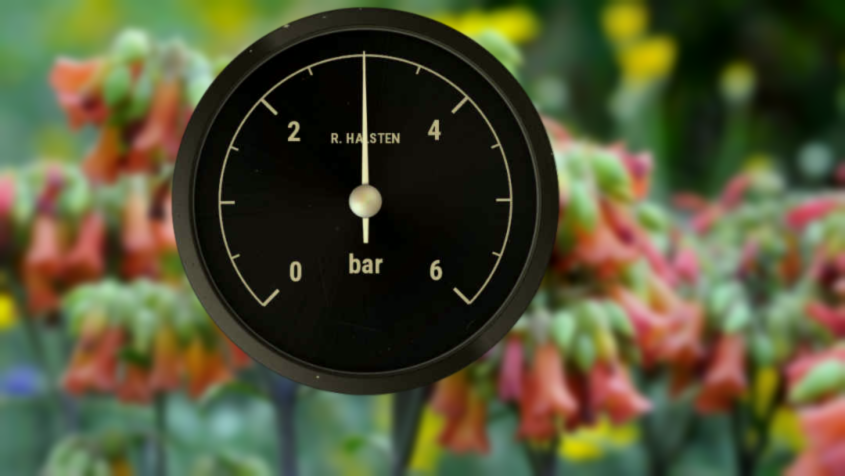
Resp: 3 bar
